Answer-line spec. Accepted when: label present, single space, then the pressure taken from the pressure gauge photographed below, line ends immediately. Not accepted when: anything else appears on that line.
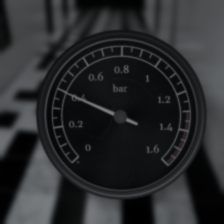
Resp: 0.4 bar
